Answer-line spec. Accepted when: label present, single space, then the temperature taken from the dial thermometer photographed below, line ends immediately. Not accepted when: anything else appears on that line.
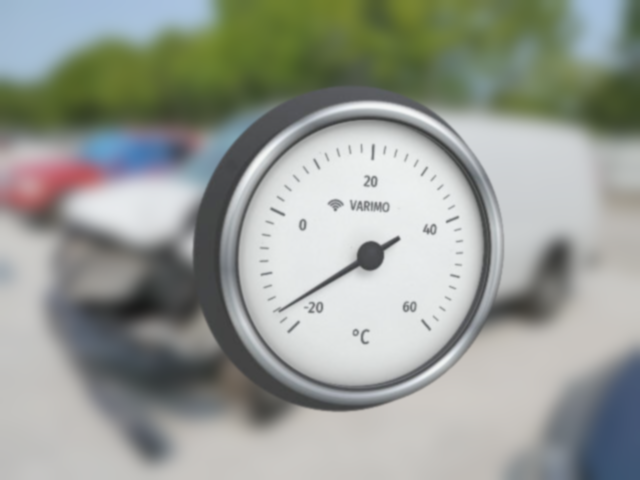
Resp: -16 °C
